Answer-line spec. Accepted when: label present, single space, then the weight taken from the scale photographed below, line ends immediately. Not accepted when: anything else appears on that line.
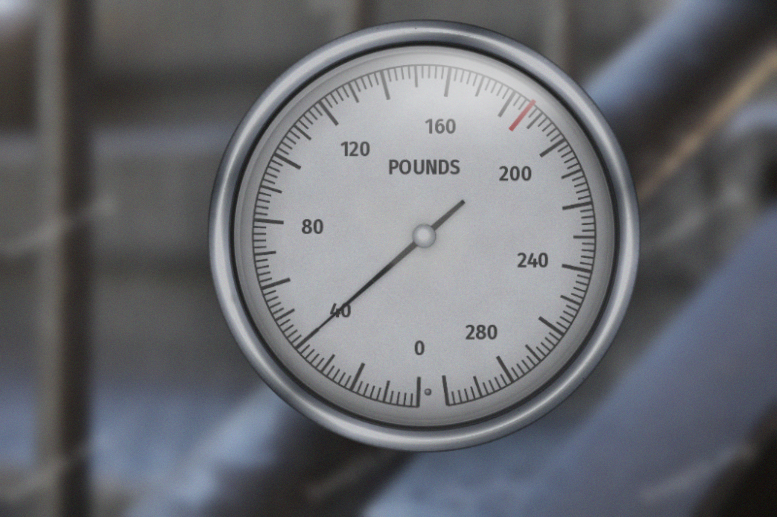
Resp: 40 lb
